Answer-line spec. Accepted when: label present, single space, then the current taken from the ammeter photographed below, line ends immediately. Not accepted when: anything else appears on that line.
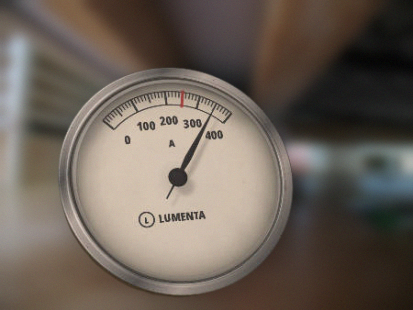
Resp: 350 A
